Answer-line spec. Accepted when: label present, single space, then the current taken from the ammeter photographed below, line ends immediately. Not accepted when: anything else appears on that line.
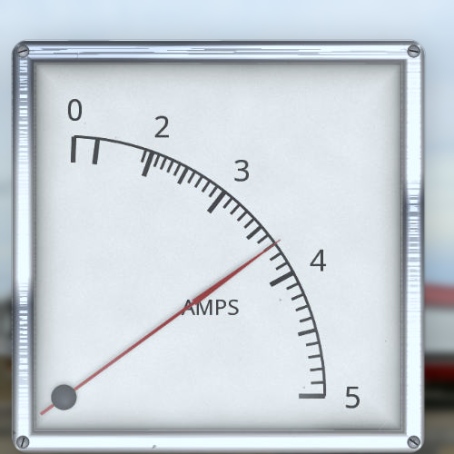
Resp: 3.7 A
